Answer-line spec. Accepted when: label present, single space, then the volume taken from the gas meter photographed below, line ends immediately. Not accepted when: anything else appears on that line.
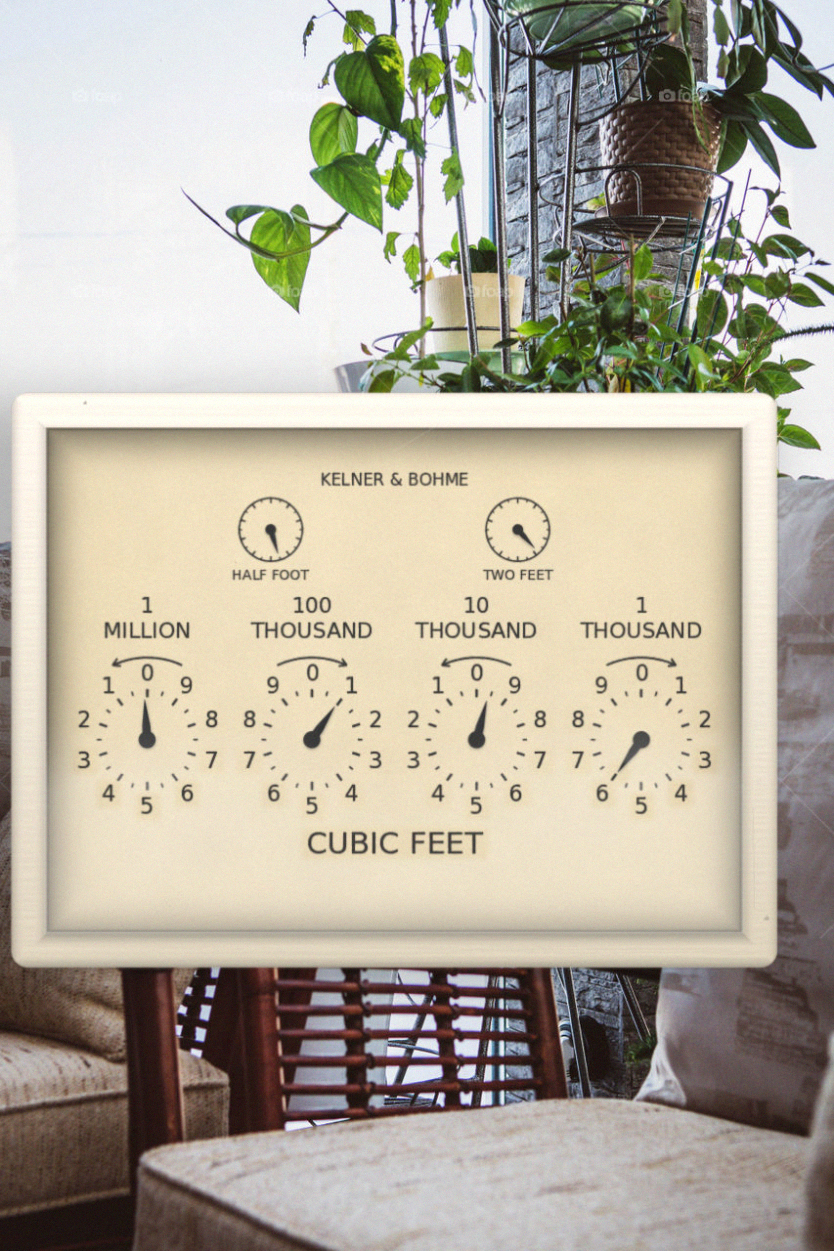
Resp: 9600 ft³
